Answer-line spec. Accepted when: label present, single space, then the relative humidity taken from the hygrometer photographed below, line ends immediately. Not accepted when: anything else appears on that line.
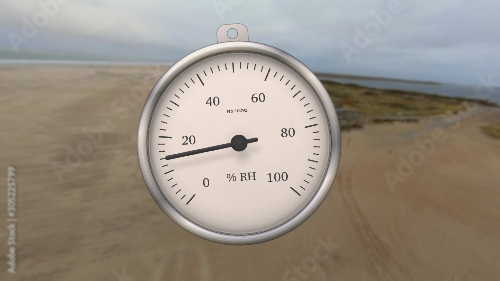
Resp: 14 %
